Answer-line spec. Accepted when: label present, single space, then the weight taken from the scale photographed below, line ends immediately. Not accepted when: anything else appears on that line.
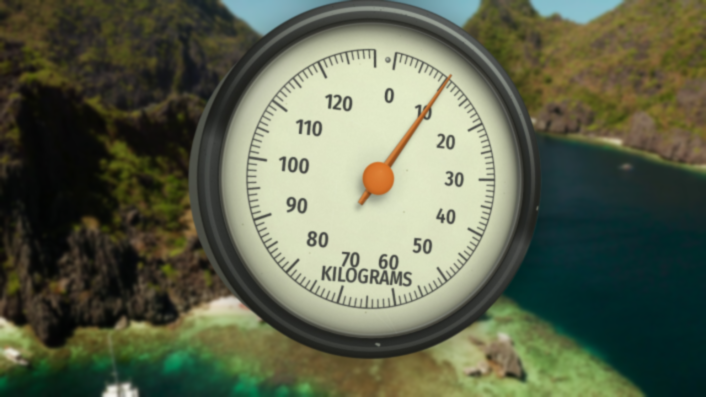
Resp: 10 kg
